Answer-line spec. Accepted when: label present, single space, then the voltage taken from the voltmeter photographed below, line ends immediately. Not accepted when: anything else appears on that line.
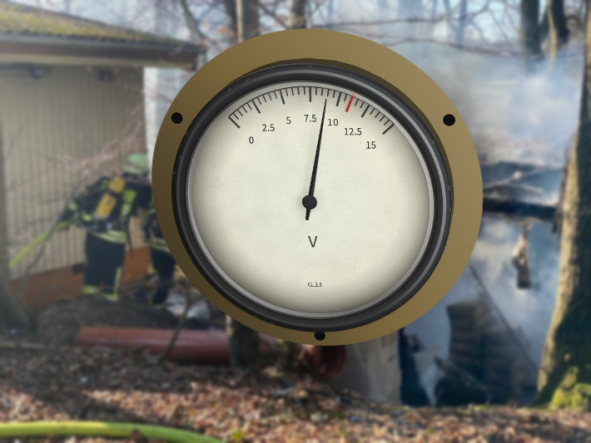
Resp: 9 V
